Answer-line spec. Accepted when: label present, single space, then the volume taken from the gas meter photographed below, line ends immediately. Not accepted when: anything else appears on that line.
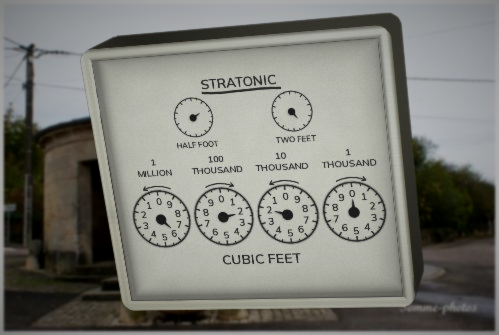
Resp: 622000 ft³
